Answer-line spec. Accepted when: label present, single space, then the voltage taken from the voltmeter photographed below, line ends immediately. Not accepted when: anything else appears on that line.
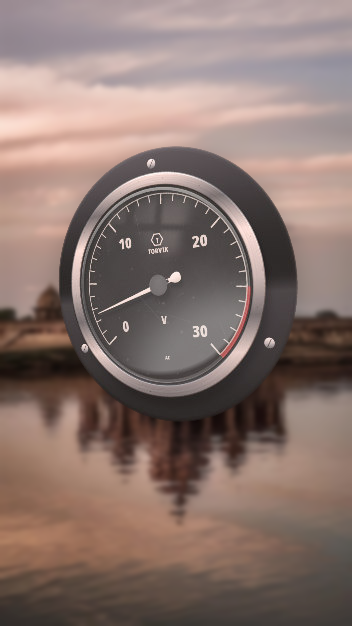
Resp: 2.5 V
